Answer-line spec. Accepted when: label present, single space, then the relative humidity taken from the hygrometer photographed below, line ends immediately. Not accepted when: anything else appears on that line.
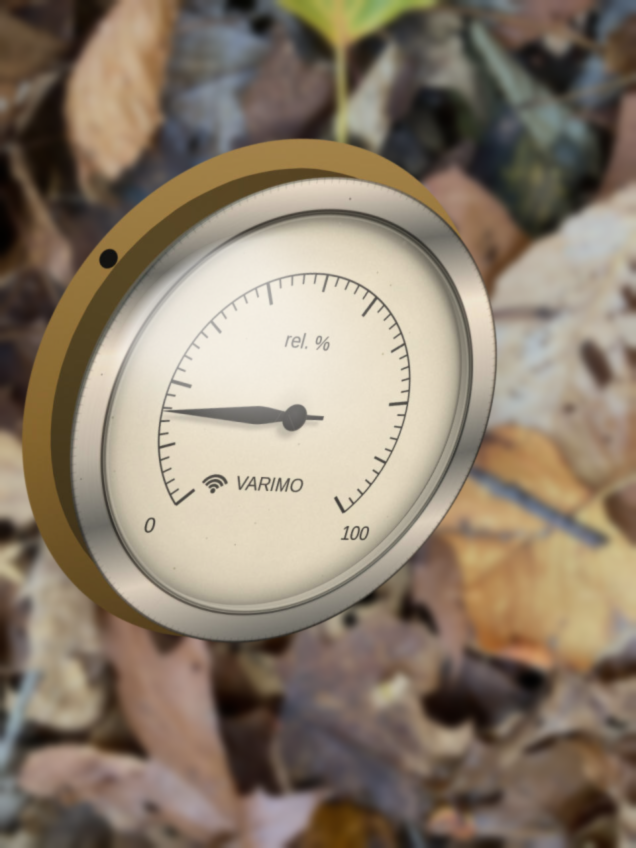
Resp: 16 %
